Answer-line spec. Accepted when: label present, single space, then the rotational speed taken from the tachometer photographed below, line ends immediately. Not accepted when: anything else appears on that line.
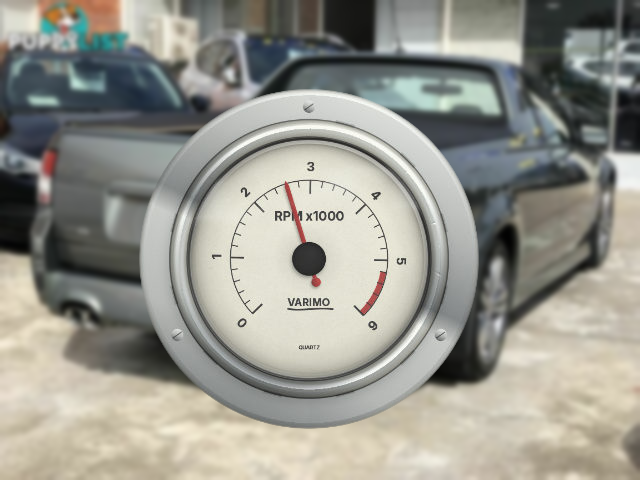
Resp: 2600 rpm
